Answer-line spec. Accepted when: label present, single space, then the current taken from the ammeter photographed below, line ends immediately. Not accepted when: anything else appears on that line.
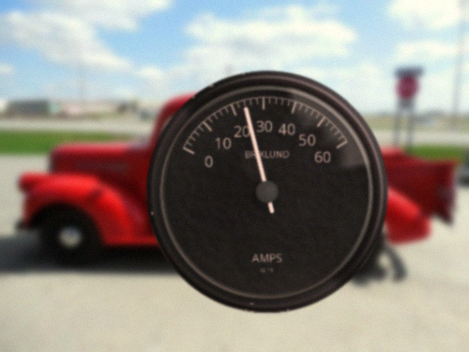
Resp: 24 A
